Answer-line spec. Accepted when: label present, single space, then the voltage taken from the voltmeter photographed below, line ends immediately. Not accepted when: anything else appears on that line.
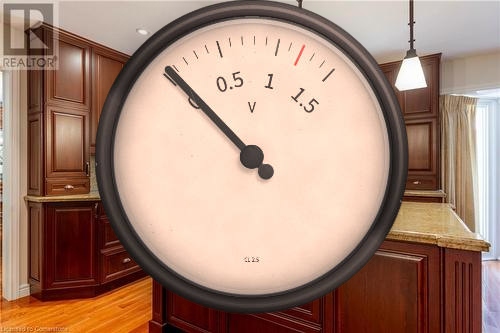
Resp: 0.05 V
